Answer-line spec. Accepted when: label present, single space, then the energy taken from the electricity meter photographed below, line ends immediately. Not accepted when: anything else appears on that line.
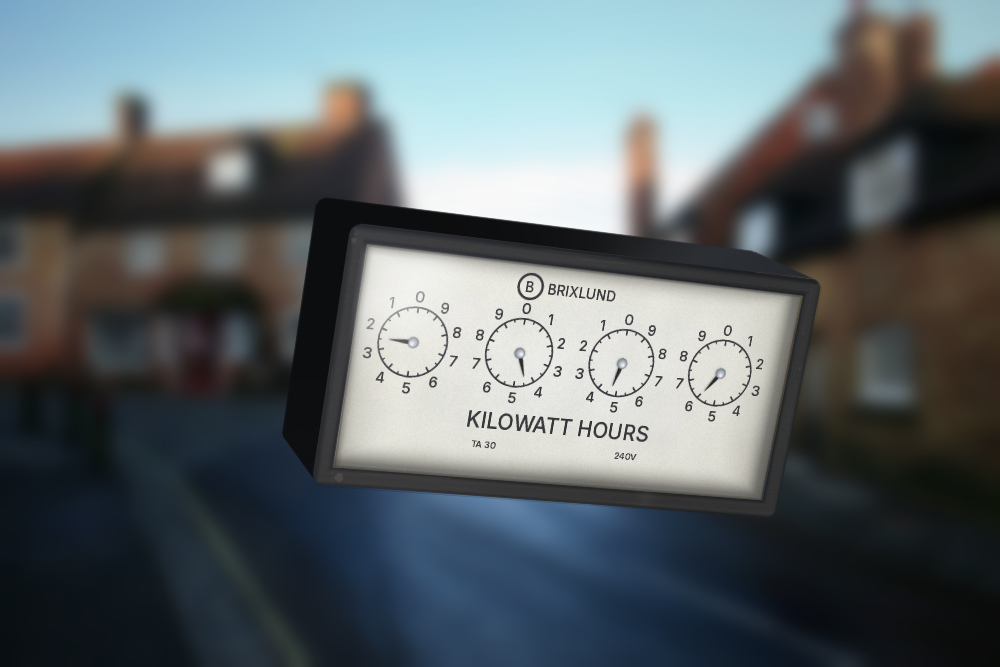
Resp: 2446 kWh
